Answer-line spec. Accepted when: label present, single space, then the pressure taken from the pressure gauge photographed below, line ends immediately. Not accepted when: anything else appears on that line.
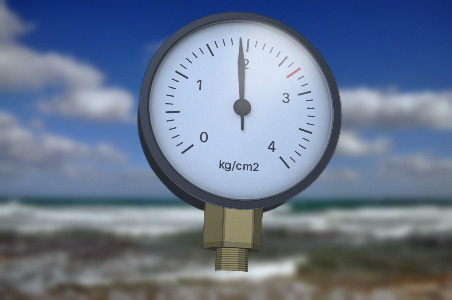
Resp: 1.9 kg/cm²
